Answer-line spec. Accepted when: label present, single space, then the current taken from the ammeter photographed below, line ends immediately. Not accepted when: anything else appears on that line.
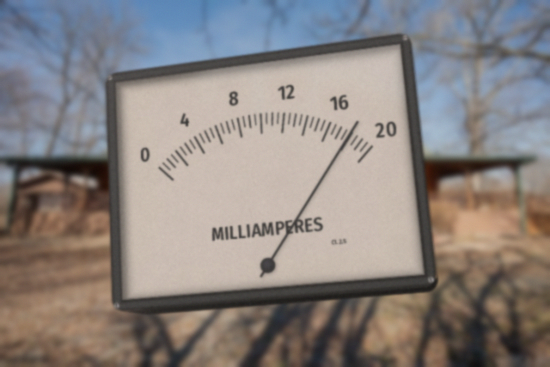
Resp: 18 mA
